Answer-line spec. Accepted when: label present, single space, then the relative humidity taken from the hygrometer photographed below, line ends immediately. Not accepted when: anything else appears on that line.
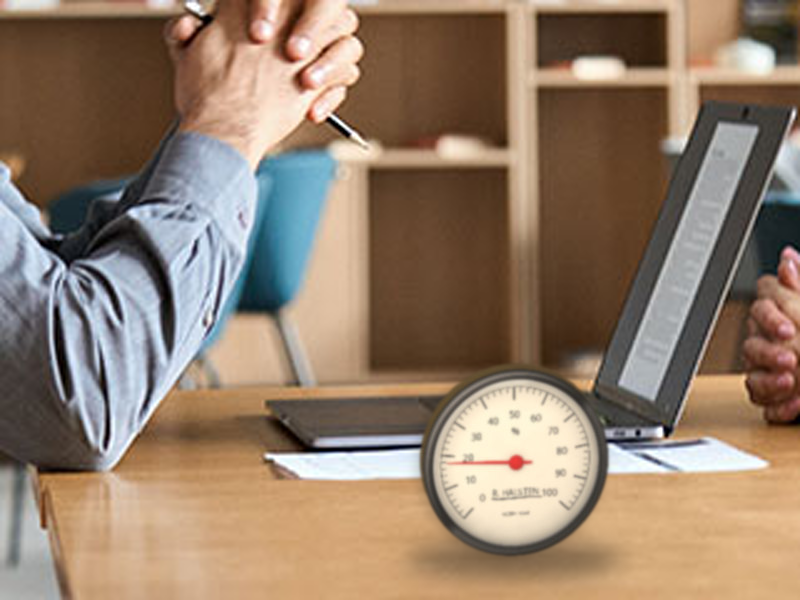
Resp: 18 %
